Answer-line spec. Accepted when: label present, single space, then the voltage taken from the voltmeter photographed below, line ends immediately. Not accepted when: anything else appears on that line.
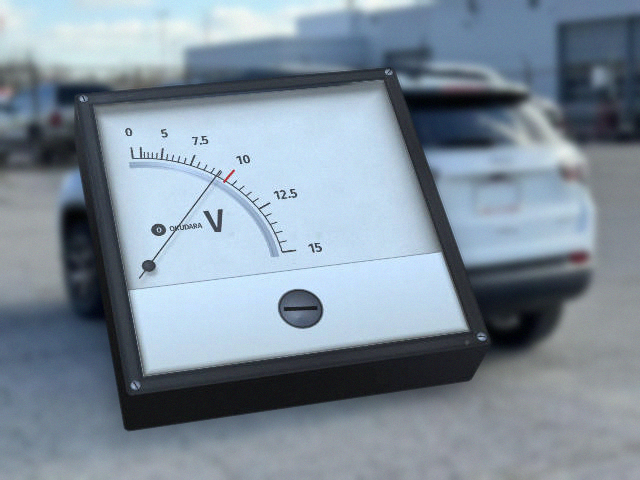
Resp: 9.5 V
